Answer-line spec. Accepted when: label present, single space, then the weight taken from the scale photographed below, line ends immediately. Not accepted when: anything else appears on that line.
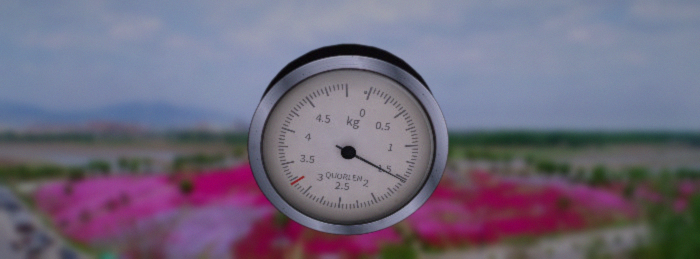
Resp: 1.5 kg
